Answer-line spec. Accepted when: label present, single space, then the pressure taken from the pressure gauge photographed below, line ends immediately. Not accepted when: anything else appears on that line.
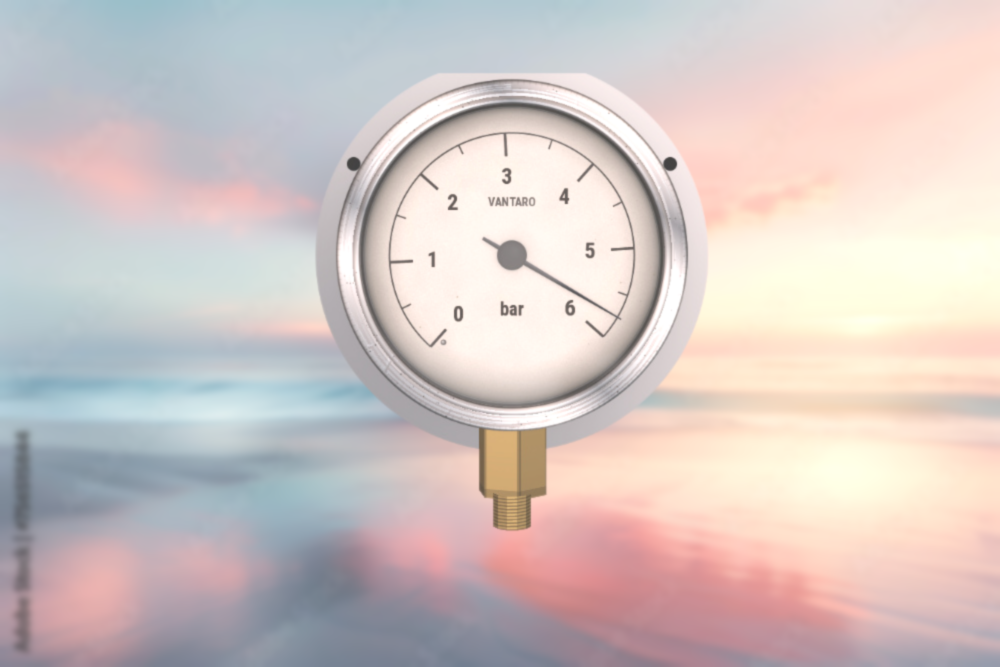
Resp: 5.75 bar
